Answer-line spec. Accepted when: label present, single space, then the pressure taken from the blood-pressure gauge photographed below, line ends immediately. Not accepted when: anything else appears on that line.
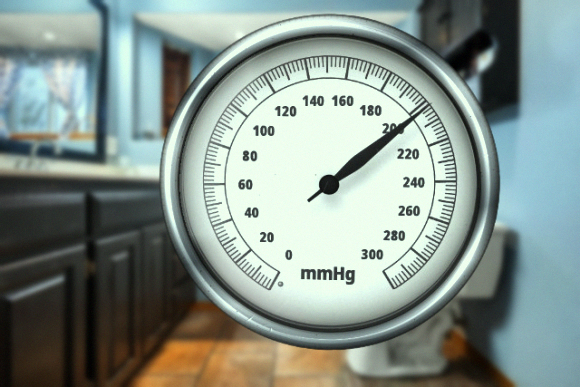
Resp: 202 mmHg
